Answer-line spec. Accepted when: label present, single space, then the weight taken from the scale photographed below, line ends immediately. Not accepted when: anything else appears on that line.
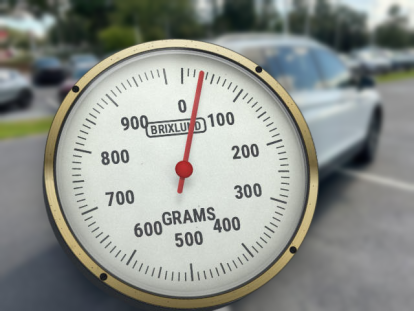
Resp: 30 g
